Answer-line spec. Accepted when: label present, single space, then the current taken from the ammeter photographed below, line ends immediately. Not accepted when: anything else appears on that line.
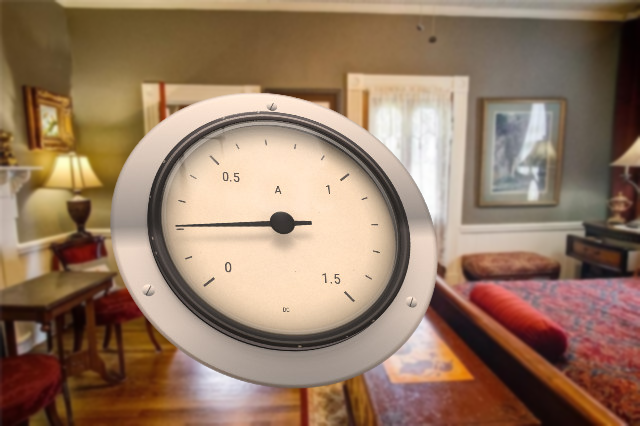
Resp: 0.2 A
